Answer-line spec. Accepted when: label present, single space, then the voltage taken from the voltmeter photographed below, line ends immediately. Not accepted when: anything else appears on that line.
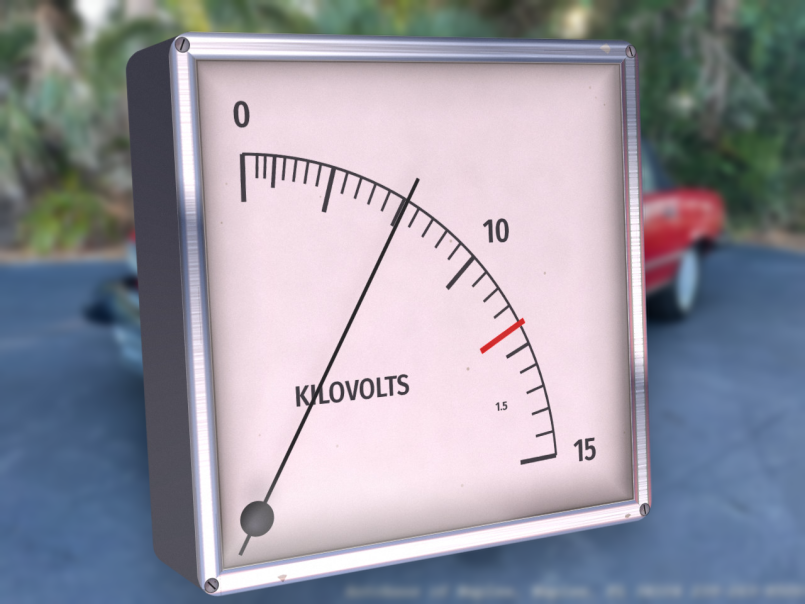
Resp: 7.5 kV
